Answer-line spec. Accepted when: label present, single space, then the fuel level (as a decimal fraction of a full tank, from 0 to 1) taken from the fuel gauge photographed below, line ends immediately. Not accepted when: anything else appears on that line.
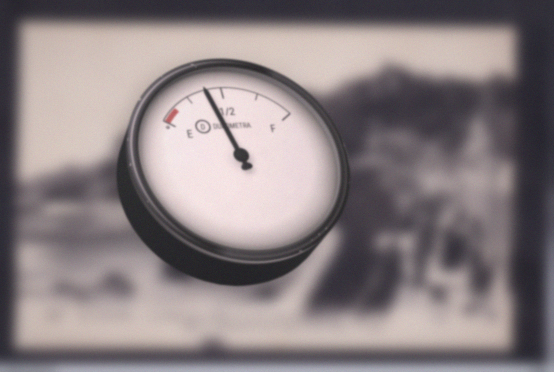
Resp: 0.375
